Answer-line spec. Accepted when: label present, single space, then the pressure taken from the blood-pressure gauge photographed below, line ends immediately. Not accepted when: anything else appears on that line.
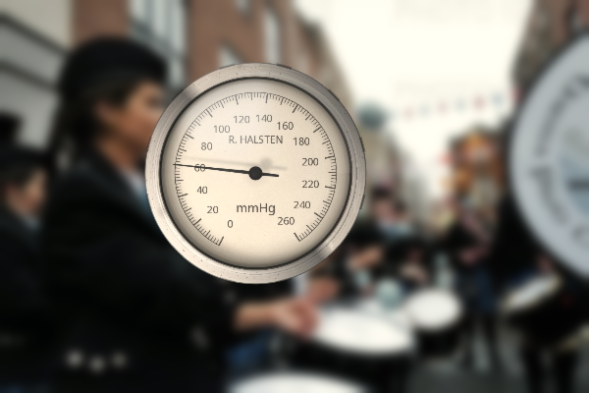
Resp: 60 mmHg
